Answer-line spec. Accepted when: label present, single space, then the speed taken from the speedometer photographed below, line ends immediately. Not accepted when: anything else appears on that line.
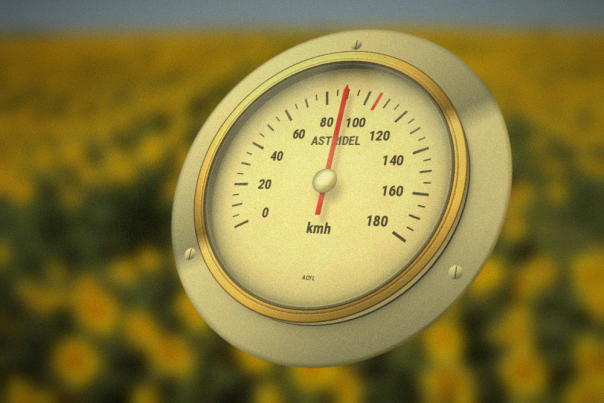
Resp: 90 km/h
